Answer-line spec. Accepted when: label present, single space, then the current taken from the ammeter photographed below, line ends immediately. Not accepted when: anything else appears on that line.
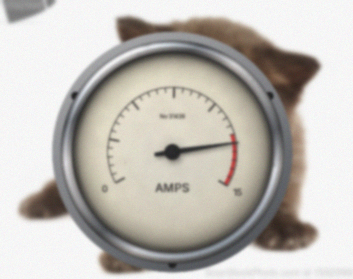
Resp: 12.5 A
